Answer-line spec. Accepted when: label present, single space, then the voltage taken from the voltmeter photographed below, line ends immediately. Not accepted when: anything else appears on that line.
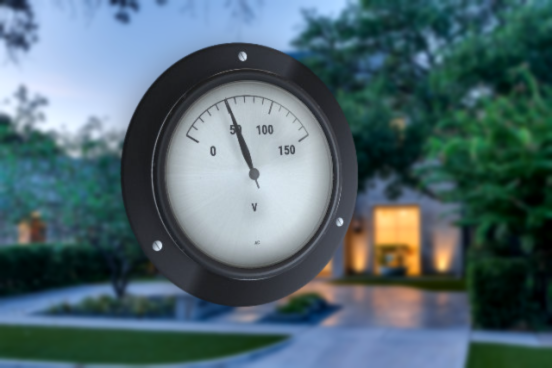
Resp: 50 V
